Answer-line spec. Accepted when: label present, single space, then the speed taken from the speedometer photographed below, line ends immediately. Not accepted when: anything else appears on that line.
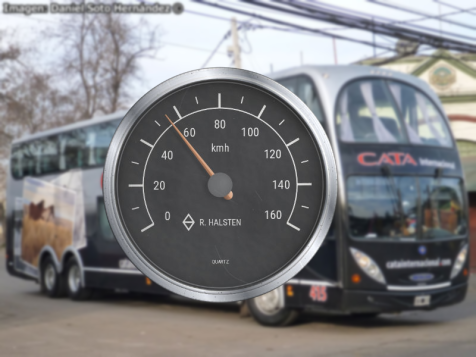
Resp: 55 km/h
